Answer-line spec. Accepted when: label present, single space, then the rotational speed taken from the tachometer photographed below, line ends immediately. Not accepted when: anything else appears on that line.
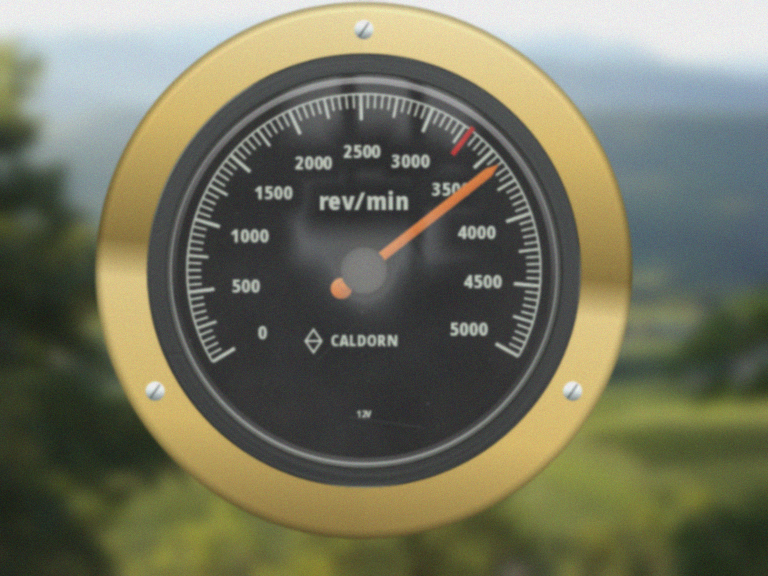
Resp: 3600 rpm
